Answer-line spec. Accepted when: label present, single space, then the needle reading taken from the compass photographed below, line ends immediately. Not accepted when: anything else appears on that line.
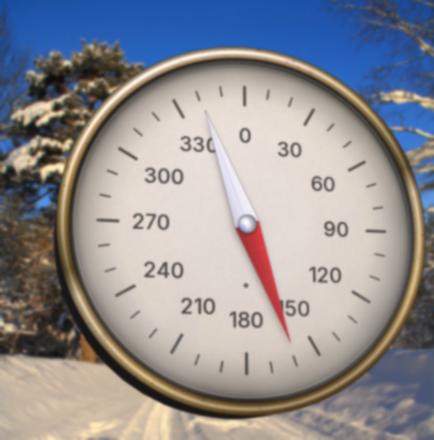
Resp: 160 °
